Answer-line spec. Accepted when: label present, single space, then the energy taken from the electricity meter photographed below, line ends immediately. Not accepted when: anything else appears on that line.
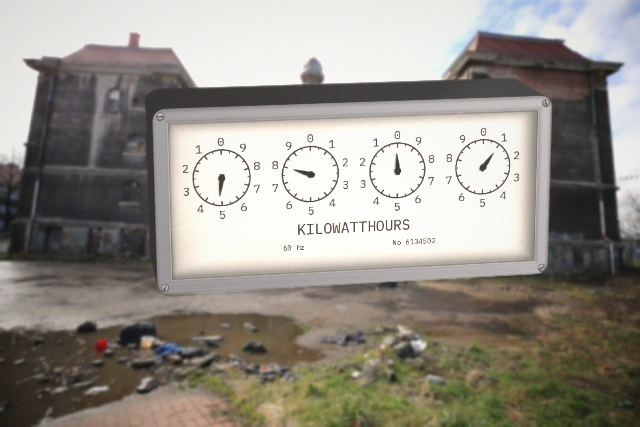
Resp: 4801 kWh
